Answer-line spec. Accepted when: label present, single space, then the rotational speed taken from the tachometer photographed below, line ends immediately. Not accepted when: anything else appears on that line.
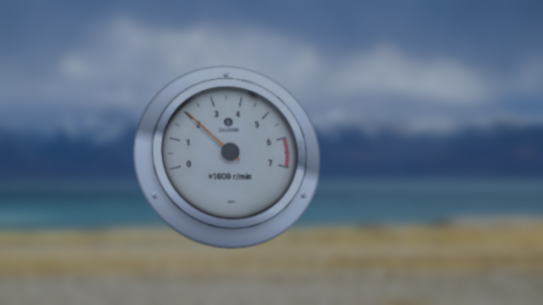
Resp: 2000 rpm
